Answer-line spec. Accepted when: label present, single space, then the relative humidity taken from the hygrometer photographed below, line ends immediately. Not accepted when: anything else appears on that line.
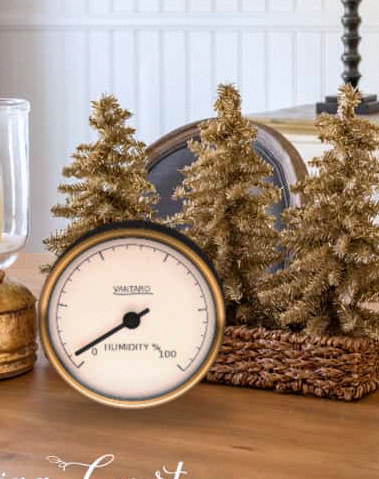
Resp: 4 %
